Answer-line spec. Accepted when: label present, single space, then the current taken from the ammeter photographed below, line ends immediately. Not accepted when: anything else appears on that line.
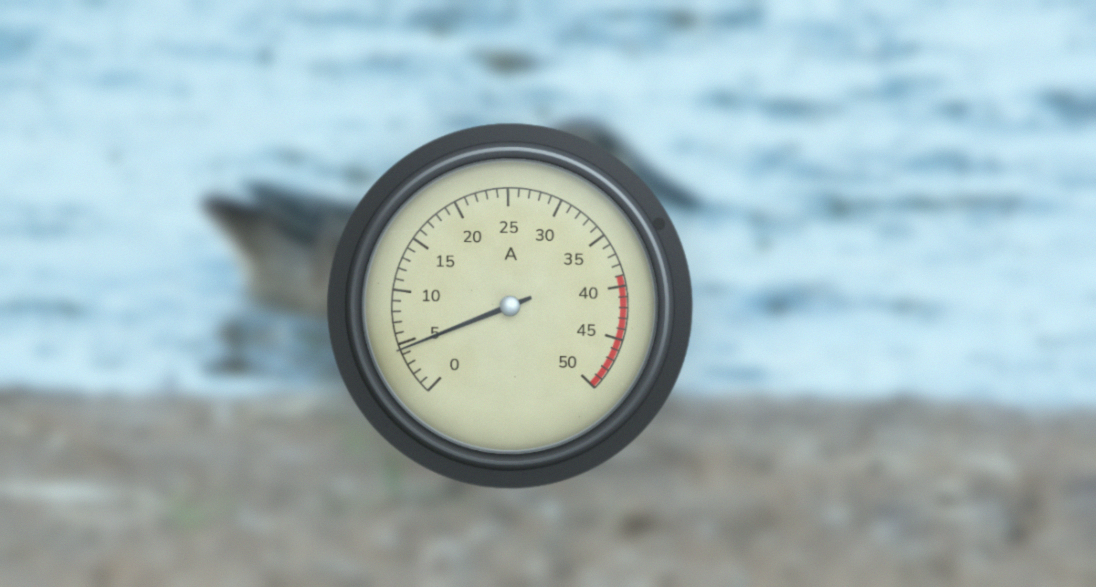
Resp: 4.5 A
